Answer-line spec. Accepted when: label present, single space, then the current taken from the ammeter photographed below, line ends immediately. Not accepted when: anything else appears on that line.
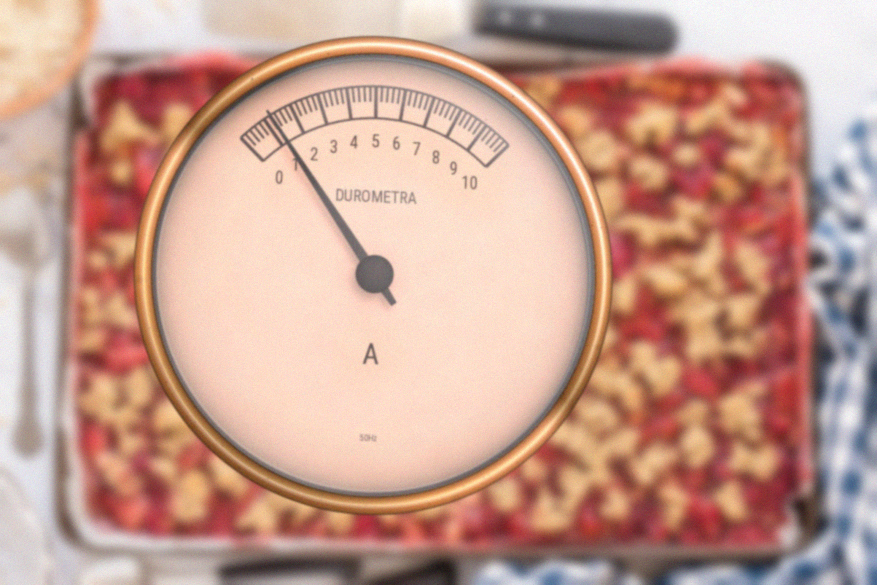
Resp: 1.2 A
